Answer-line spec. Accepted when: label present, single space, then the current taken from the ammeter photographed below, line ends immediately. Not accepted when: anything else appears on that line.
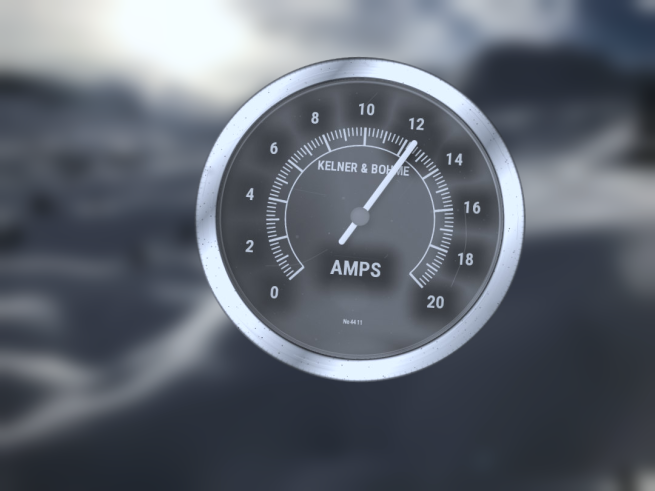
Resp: 12.4 A
